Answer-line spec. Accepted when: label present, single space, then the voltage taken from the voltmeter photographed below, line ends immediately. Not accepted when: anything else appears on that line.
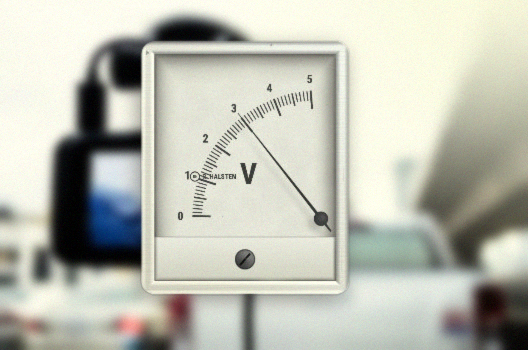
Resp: 3 V
